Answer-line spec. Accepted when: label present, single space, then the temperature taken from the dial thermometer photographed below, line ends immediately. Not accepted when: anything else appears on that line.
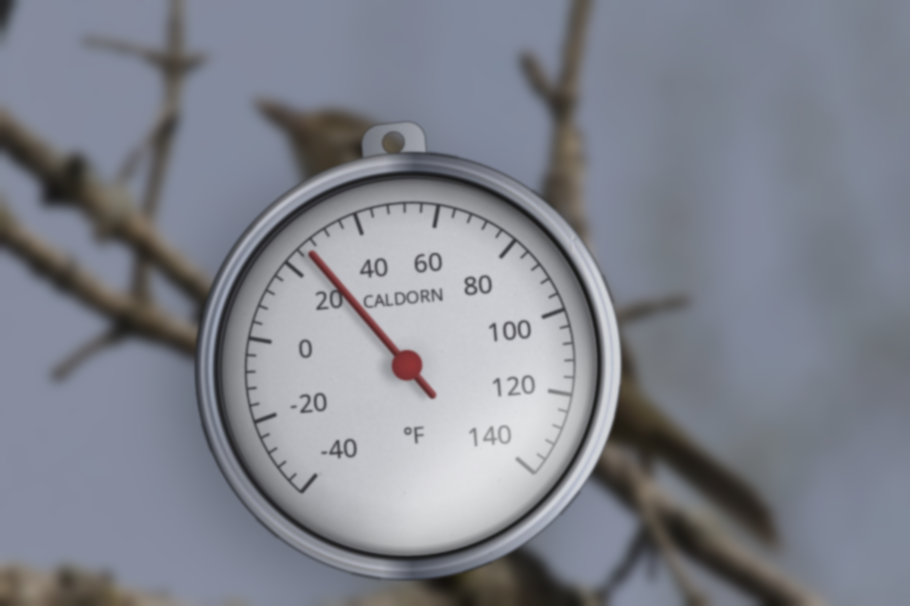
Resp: 26 °F
